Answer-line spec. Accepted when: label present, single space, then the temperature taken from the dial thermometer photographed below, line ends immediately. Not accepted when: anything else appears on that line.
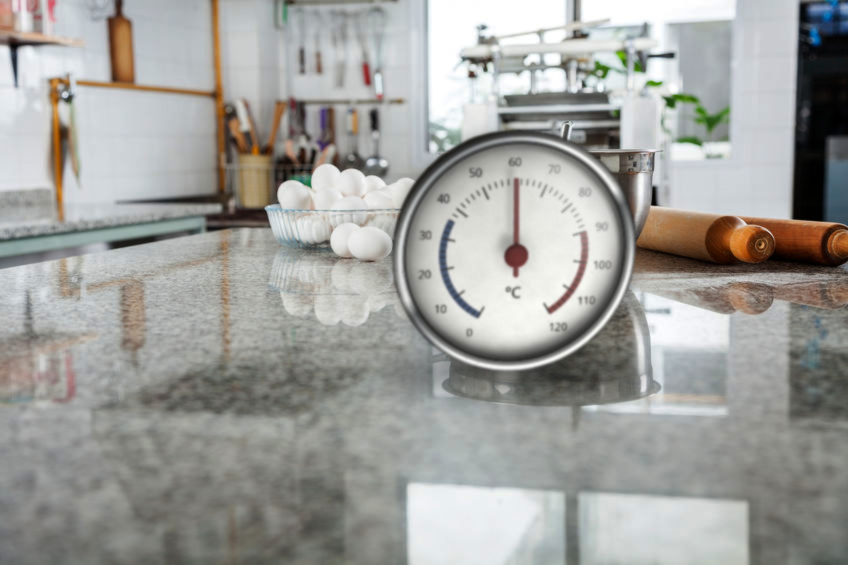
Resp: 60 °C
